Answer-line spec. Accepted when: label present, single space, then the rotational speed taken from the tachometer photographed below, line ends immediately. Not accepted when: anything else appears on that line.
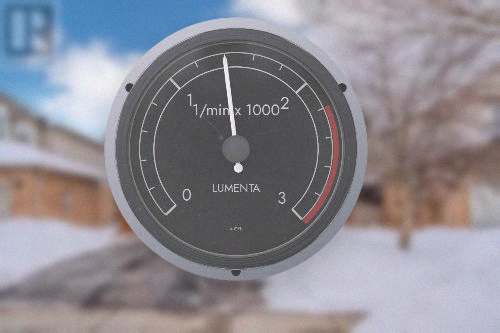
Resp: 1400 rpm
